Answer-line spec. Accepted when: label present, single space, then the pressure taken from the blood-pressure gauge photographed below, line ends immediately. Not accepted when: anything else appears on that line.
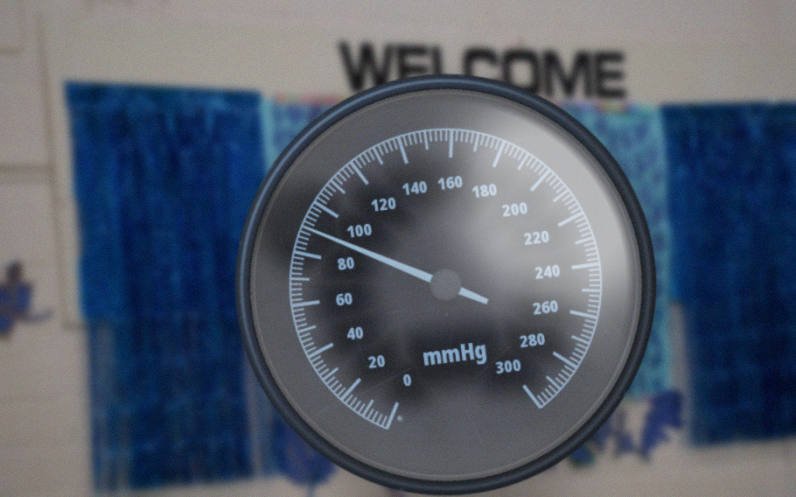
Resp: 90 mmHg
